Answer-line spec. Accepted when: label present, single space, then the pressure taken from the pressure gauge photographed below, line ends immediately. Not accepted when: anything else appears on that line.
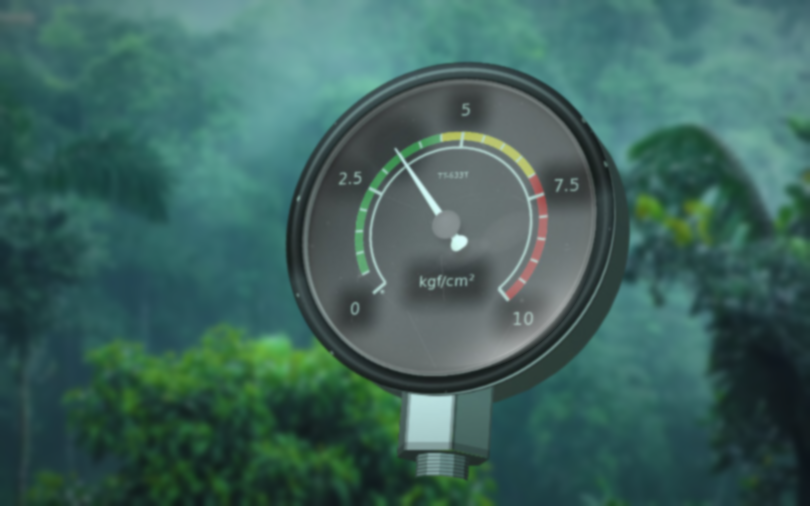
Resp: 3.5 kg/cm²
